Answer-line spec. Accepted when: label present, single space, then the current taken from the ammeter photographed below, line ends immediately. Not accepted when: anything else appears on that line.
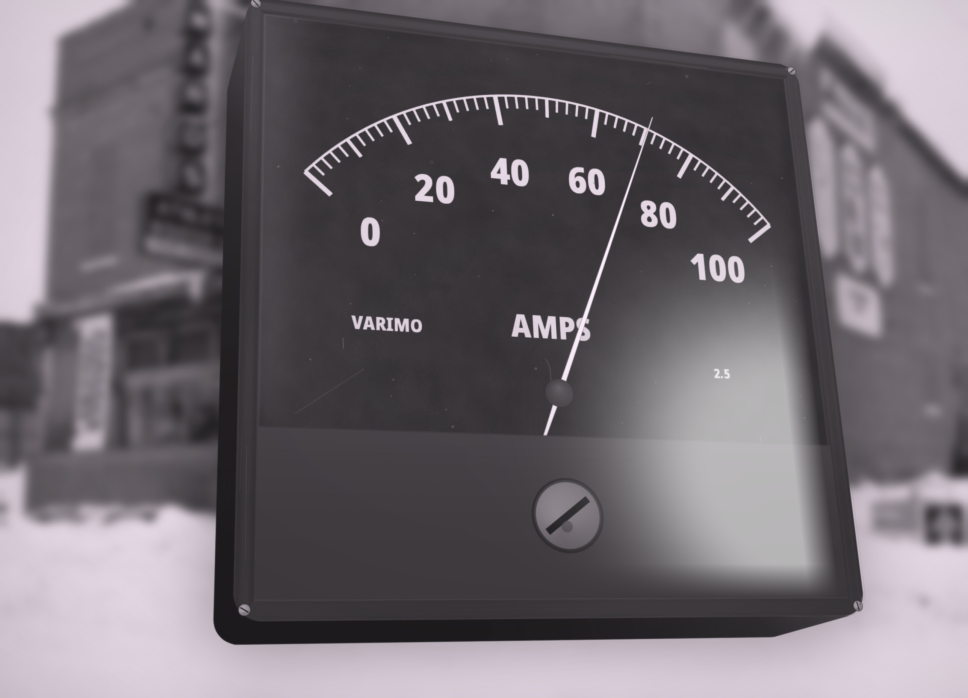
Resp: 70 A
